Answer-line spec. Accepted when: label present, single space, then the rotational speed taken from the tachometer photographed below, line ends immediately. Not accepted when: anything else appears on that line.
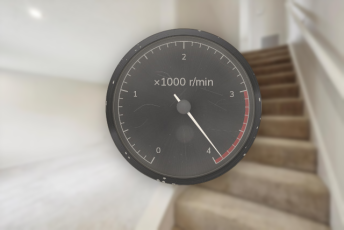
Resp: 3900 rpm
